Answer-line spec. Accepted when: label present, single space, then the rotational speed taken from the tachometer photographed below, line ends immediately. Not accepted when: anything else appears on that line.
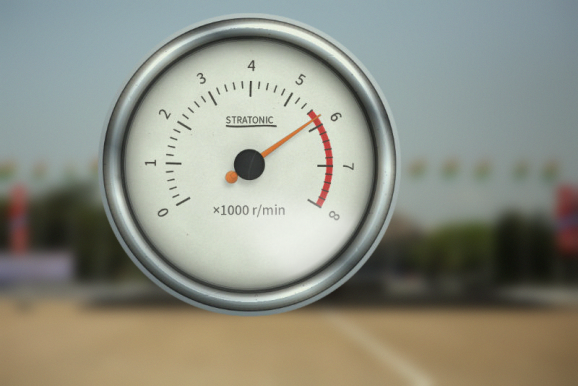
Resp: 5800 rpm
